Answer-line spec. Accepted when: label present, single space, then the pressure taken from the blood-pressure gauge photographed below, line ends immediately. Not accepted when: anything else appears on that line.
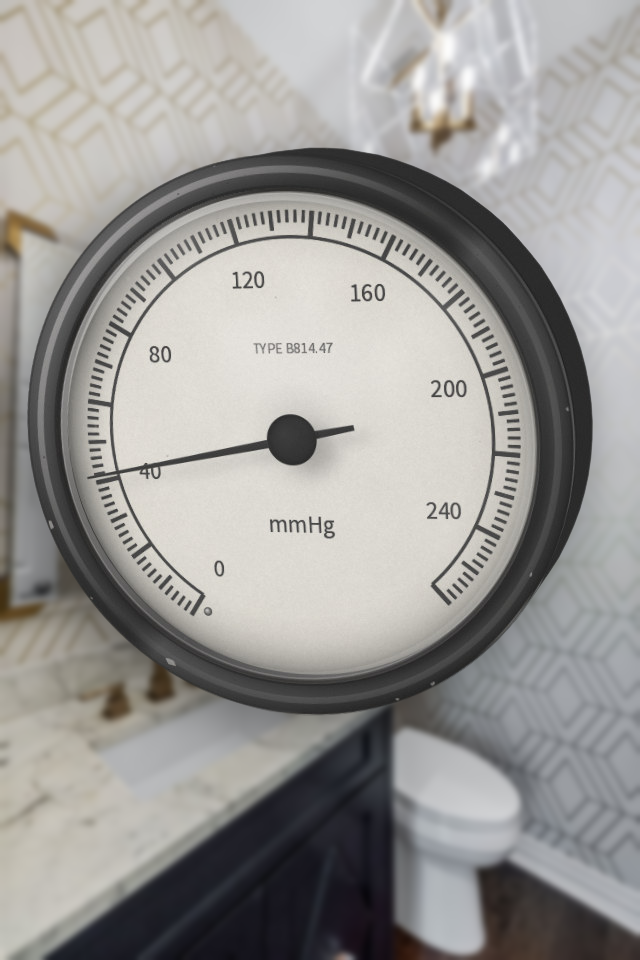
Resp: 42 mmHg
